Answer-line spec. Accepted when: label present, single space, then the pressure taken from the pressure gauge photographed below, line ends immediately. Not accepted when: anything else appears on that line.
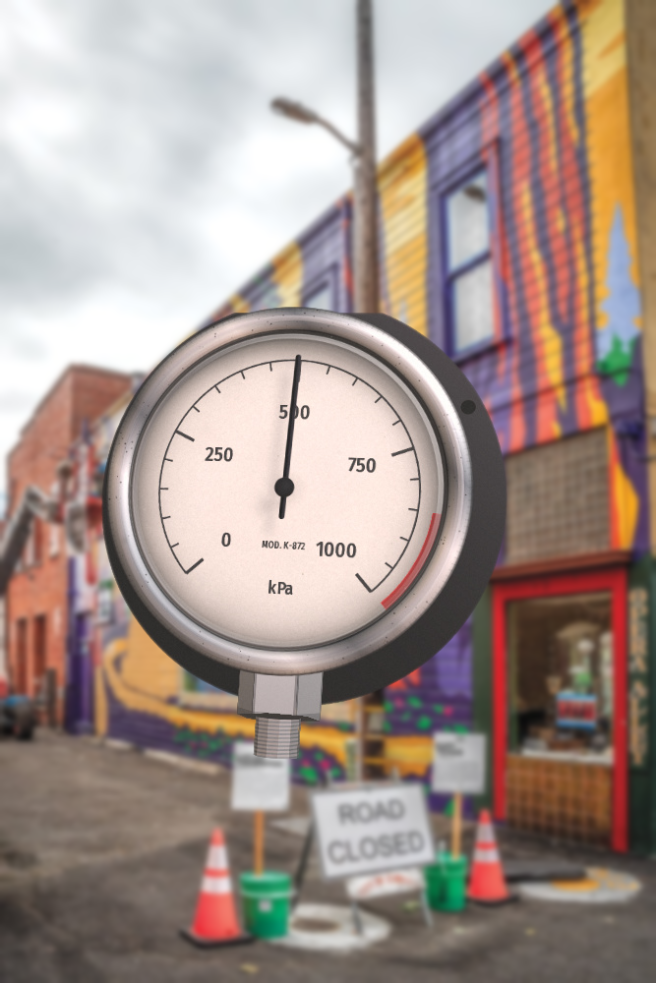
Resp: 500 kPa
